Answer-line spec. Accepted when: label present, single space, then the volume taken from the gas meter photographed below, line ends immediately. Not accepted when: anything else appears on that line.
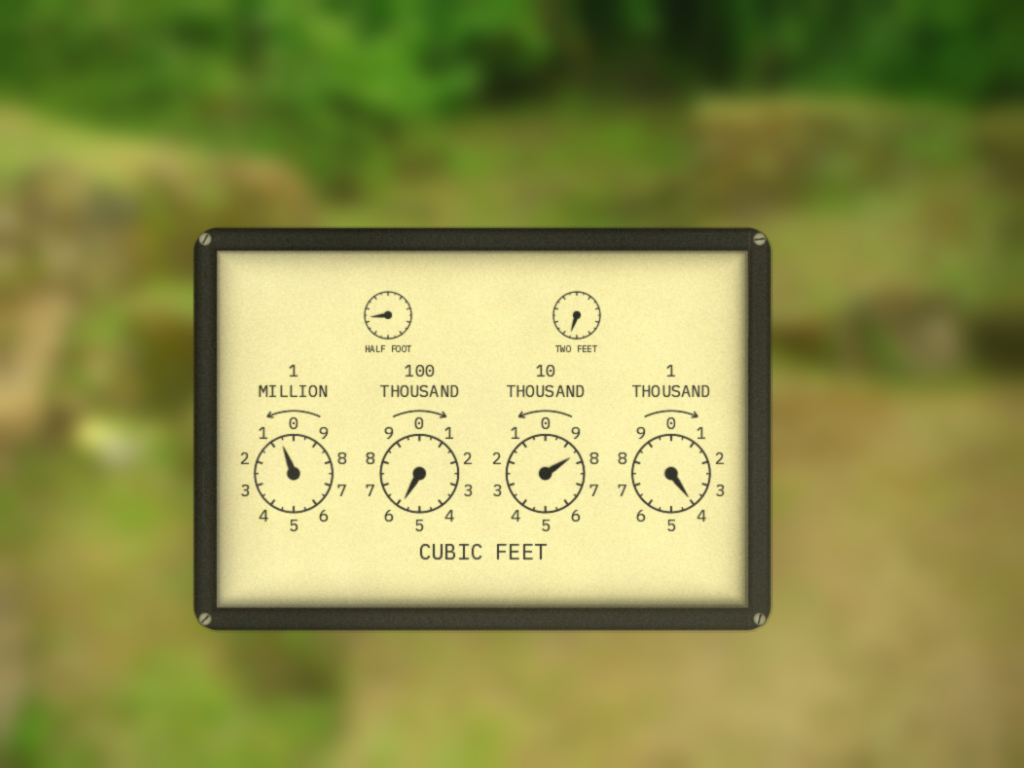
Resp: 58400 ft³
